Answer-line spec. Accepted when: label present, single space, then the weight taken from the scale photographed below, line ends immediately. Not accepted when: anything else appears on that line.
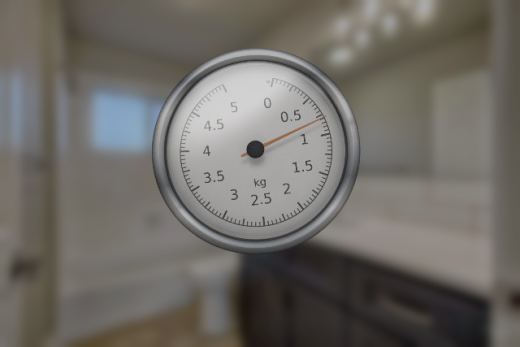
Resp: 0.8 kg
